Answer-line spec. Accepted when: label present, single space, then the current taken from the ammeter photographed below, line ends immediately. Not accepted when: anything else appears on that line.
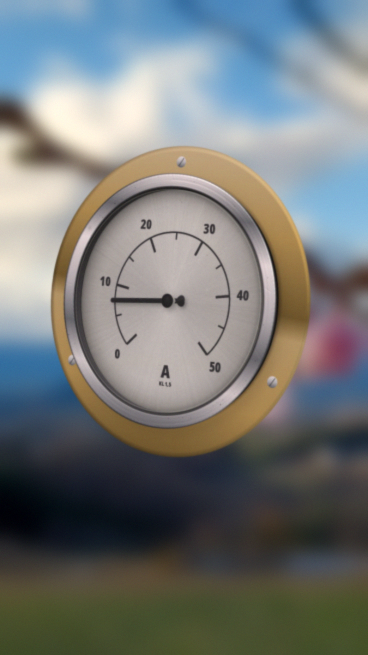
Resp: 7.5 A
